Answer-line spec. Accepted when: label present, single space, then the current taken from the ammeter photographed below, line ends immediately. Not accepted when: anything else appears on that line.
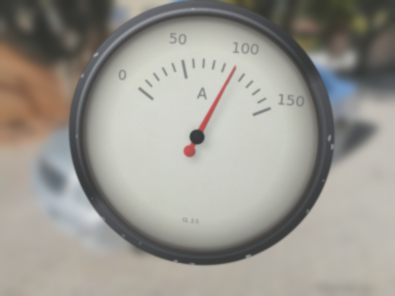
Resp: 100 A
